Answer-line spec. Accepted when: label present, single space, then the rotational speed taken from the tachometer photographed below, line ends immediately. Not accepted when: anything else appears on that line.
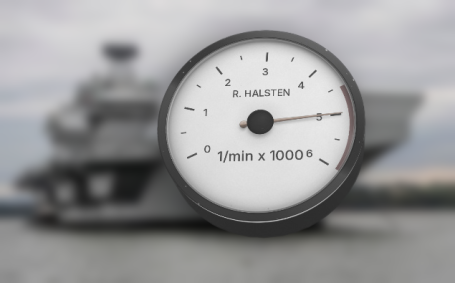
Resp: 5000 rpm
